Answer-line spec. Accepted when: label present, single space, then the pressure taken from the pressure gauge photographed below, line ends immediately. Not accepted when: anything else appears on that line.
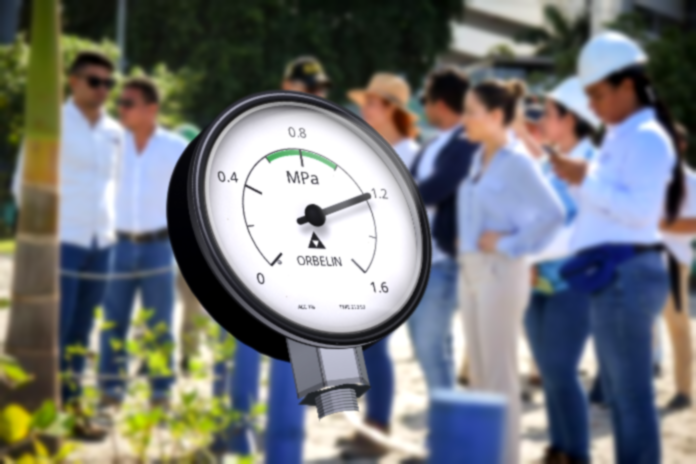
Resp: 1.2 MPa
